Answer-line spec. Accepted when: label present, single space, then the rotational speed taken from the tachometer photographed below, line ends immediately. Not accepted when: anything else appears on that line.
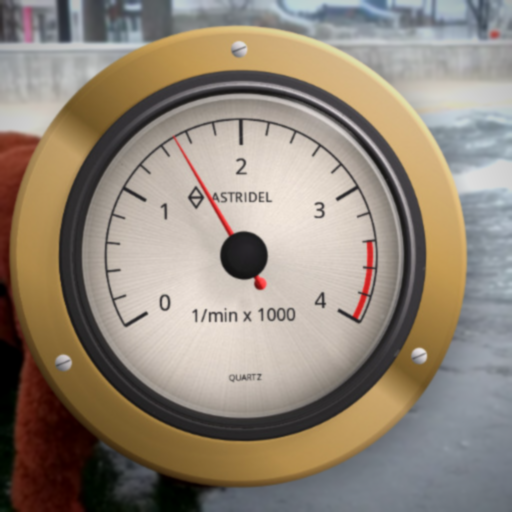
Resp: 1500 rpm
